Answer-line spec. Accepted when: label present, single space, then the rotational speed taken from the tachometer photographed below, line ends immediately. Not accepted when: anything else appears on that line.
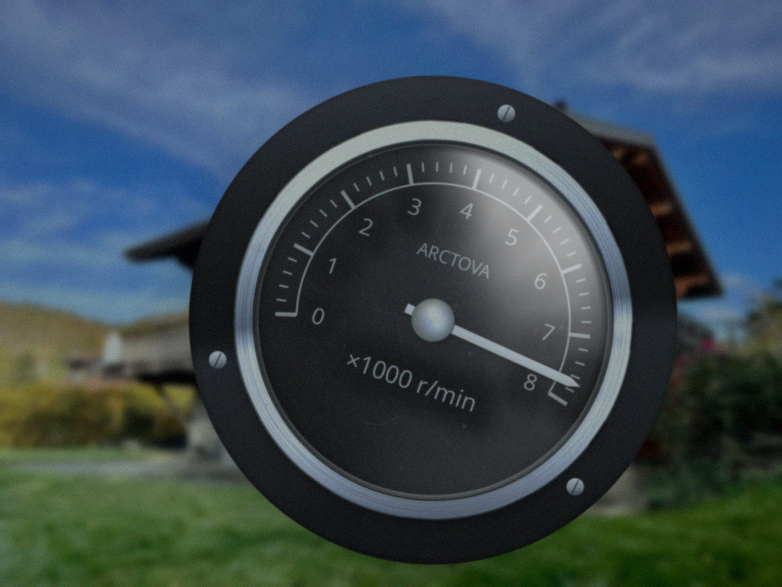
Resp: 7700 rpm
